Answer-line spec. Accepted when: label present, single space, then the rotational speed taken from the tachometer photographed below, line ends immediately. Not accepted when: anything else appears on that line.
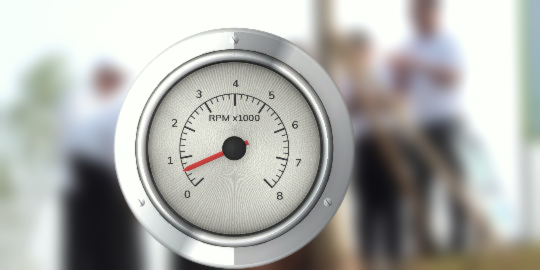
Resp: 600 rpm
